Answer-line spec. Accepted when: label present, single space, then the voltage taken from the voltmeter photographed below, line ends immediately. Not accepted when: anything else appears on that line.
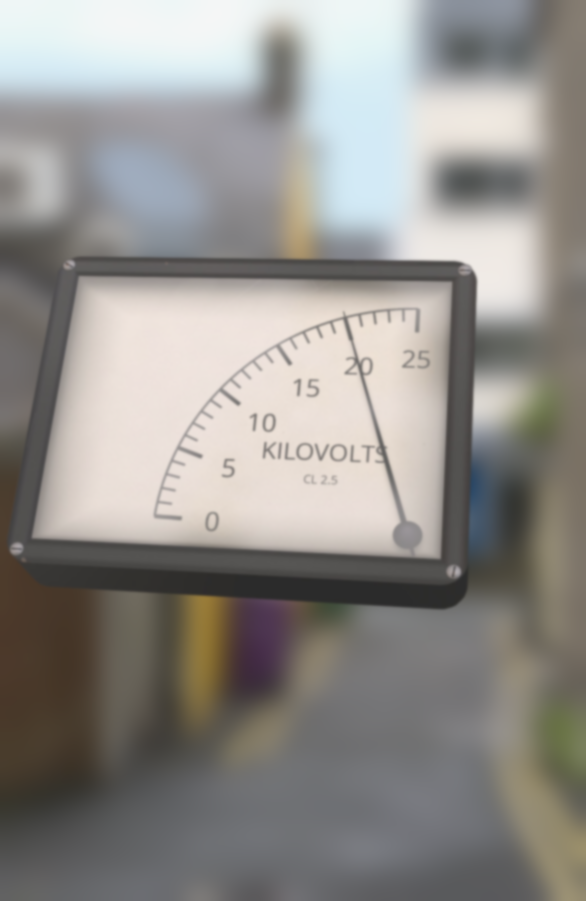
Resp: 20 kV
